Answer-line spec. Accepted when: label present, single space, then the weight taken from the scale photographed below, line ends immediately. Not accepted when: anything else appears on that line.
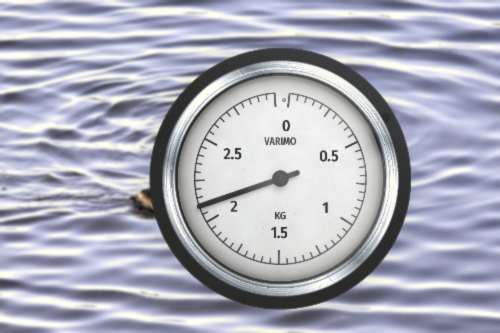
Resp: 2.1 kg
